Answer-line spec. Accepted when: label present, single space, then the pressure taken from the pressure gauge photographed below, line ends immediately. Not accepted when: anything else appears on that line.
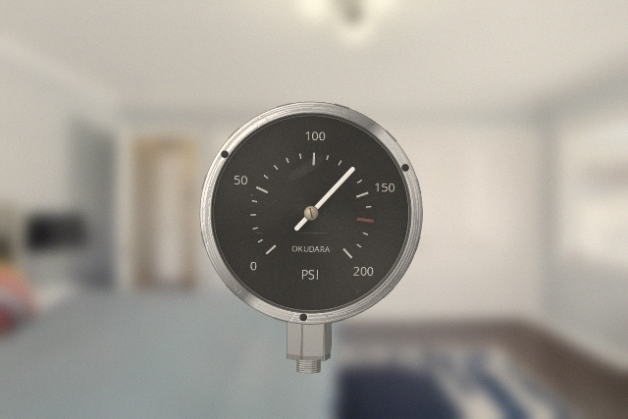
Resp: 130 psi
